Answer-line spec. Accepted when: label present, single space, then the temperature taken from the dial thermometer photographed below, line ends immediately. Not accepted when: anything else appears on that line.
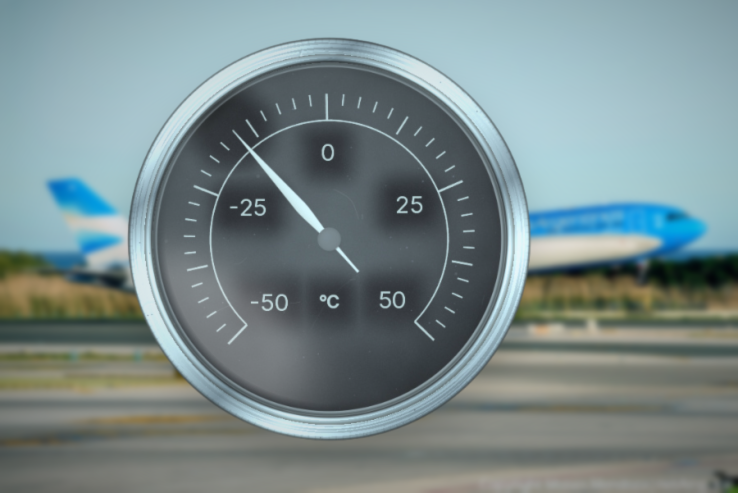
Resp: -15 °C
